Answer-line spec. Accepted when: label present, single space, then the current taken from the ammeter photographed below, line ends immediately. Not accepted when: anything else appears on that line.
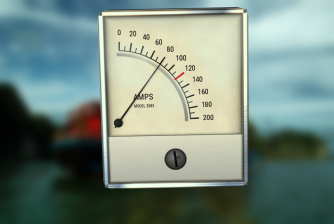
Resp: 80 A
